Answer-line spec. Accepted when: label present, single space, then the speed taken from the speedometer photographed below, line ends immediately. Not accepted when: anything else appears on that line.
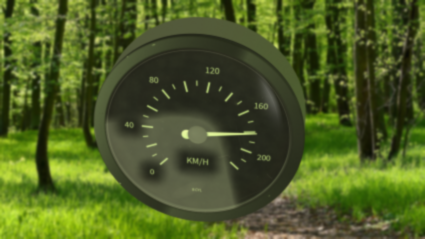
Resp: 180 km/h
